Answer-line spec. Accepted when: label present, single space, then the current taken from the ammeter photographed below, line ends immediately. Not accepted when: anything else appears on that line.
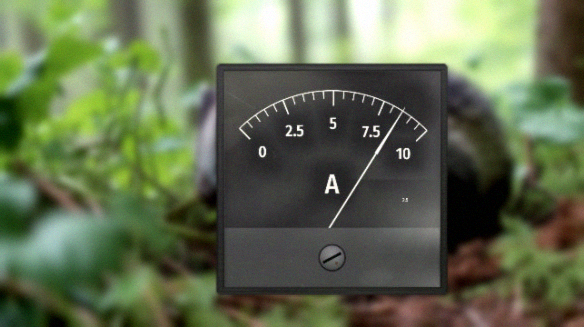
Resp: 8.5 A
